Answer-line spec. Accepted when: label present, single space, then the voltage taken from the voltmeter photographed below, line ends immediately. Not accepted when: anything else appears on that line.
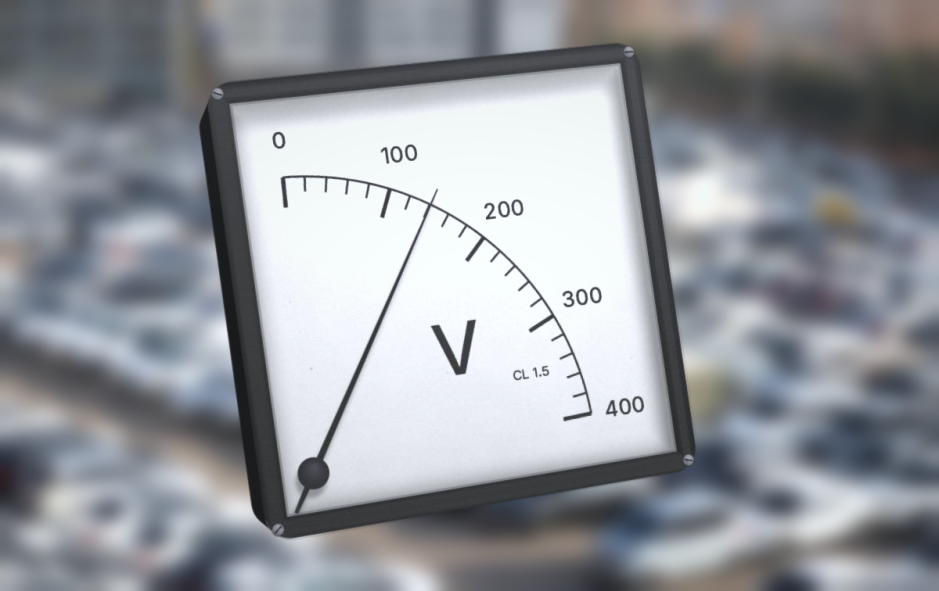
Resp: 140 V
